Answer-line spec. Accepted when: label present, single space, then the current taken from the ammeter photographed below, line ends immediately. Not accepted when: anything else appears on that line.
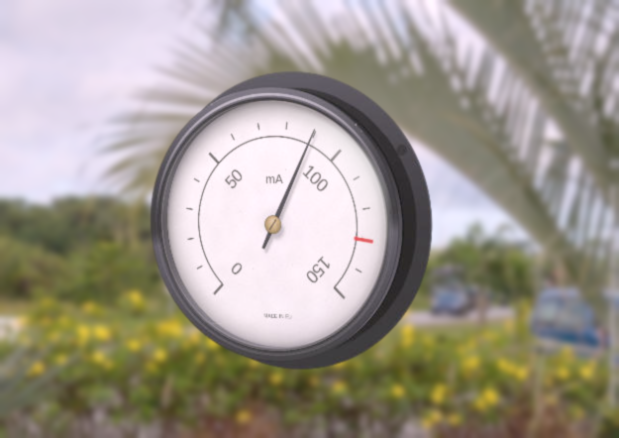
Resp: 90 mA
